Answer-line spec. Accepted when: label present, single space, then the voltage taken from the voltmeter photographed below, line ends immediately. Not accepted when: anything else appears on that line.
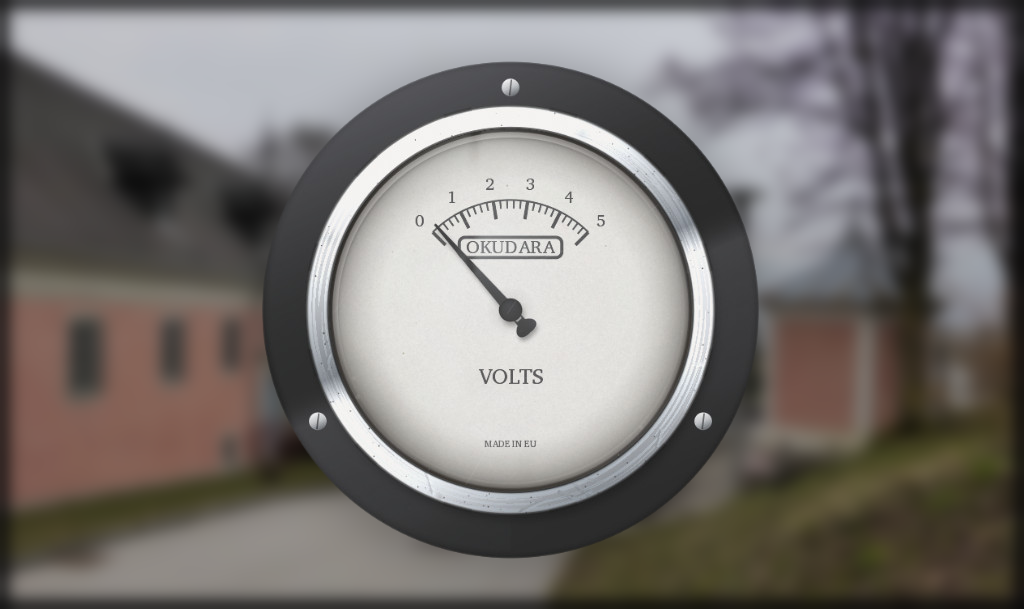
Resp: 0.2 V
